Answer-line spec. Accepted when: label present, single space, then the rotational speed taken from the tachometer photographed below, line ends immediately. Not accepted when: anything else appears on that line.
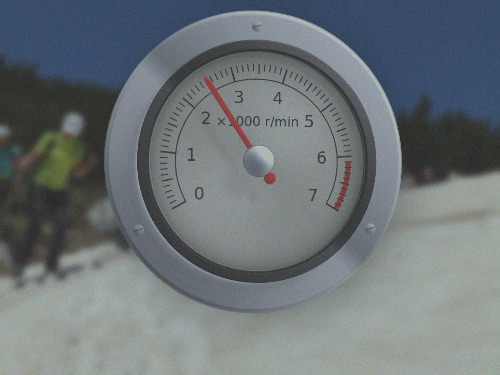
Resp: 2500 rpm
